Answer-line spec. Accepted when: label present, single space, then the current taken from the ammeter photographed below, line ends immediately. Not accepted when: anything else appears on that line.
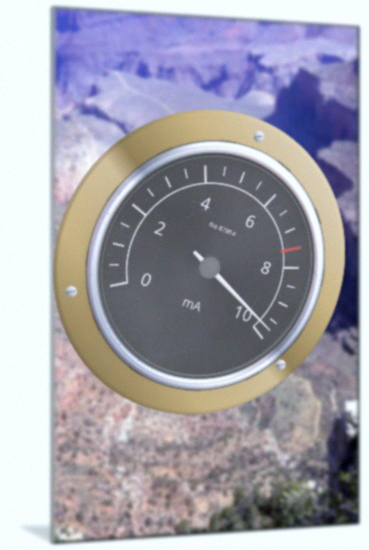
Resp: 9.75 mA
